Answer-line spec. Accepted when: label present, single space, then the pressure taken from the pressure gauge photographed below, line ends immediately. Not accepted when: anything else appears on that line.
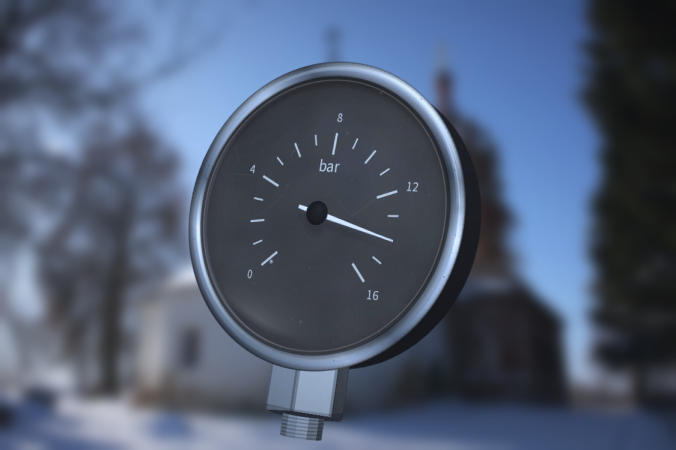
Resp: 14 bar
